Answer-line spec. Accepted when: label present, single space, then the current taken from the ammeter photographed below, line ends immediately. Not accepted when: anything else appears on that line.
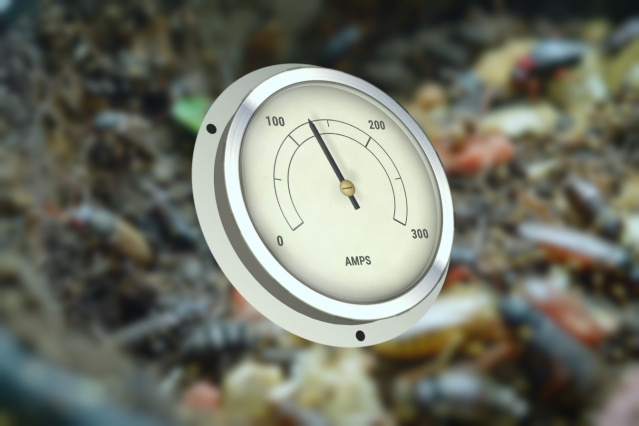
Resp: 125 A
